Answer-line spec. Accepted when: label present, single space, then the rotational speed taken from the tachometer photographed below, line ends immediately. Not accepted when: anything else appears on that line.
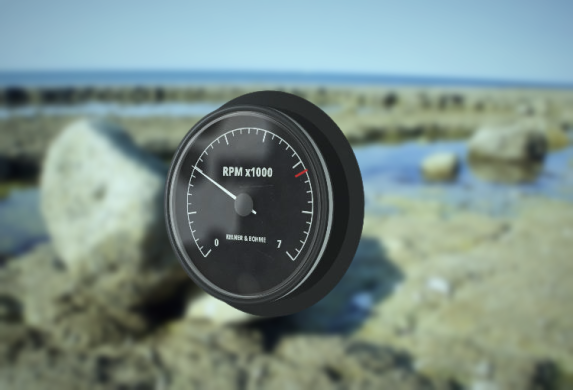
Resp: 2000 rpm
